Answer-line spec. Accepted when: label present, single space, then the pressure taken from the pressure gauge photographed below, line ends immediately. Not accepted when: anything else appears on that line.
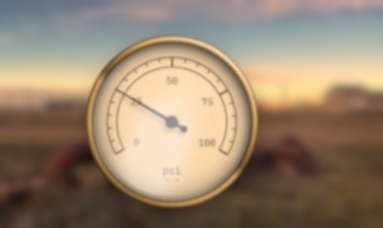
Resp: 25 psi
